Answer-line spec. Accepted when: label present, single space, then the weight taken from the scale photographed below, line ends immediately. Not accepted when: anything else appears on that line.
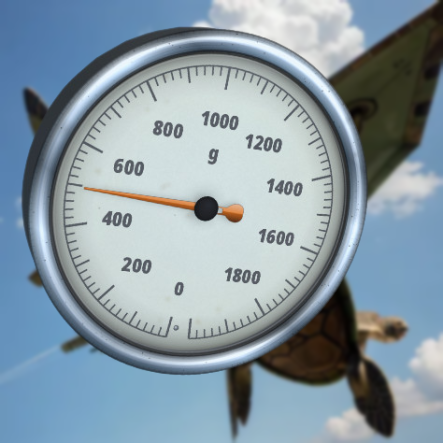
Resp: 500 g
